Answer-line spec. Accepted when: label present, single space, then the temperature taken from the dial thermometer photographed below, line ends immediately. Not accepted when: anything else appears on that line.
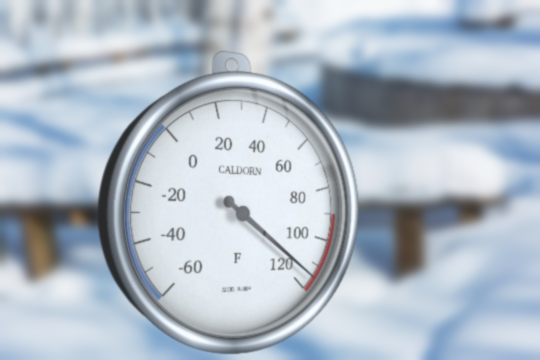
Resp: 115 °F
